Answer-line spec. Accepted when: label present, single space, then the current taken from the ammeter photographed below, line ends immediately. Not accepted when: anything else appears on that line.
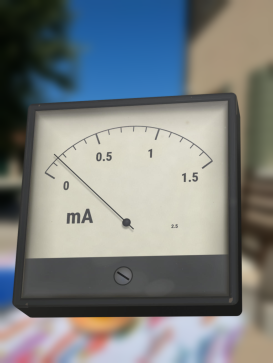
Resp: 0.15 mA
